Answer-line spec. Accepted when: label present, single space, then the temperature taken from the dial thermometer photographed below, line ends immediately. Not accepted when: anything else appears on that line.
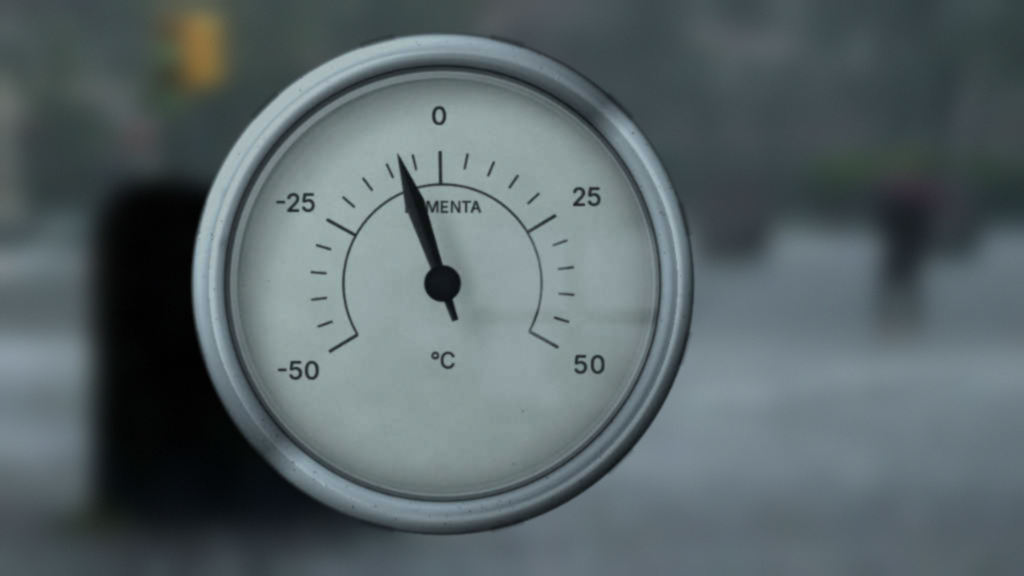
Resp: -7.5 °C
